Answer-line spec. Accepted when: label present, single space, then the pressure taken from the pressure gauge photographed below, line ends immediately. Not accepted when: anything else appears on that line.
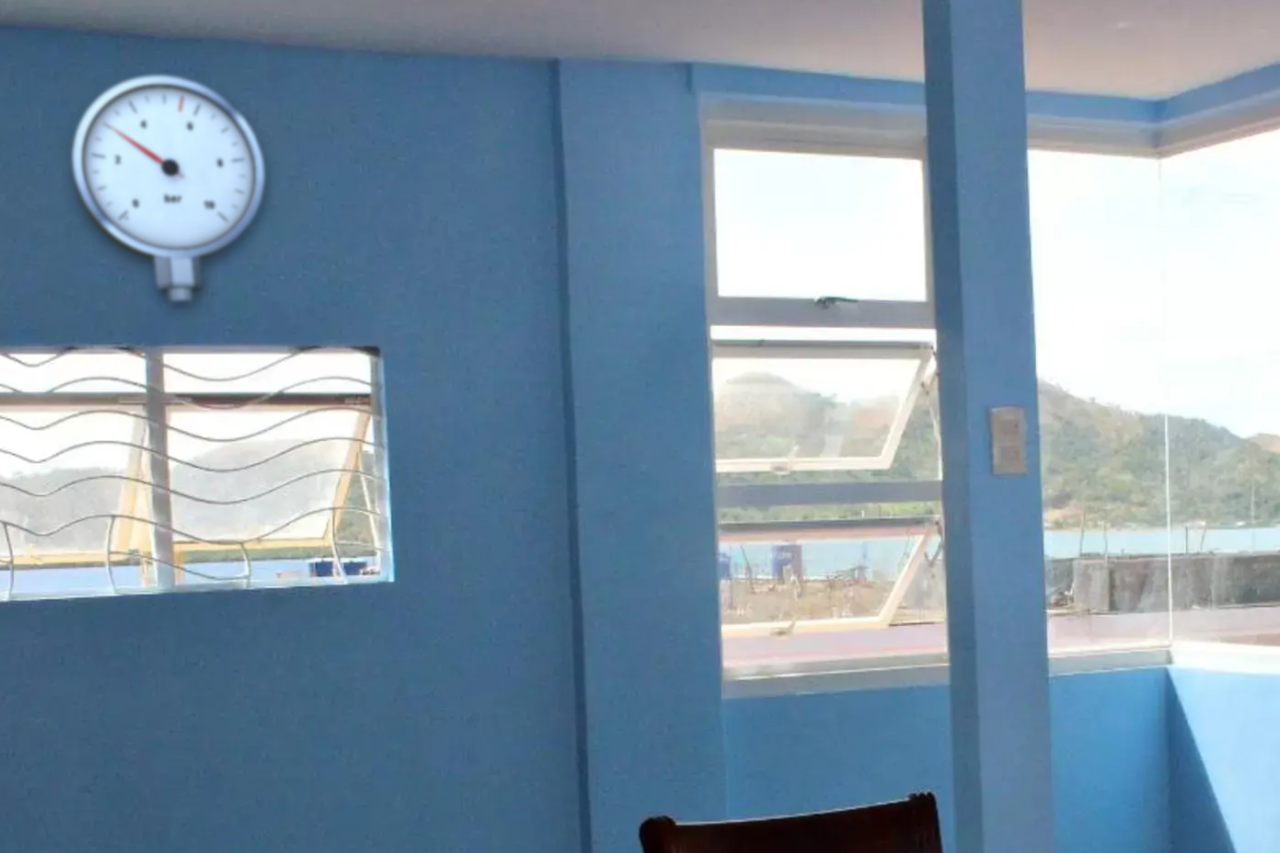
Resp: 3 bar
